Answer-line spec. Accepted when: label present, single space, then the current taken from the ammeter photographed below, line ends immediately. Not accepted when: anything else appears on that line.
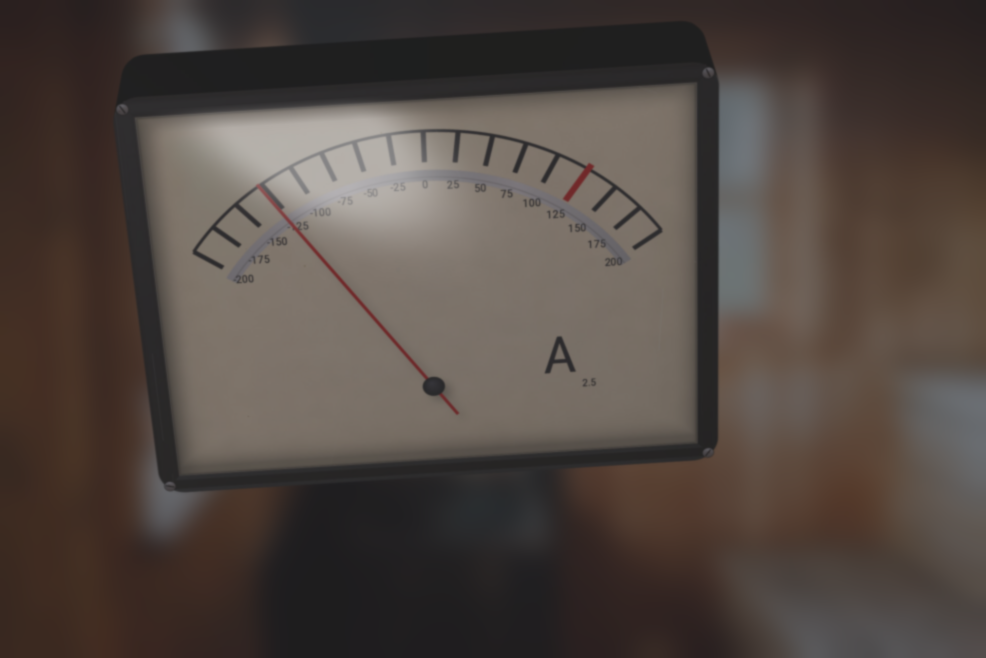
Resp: -125 A
